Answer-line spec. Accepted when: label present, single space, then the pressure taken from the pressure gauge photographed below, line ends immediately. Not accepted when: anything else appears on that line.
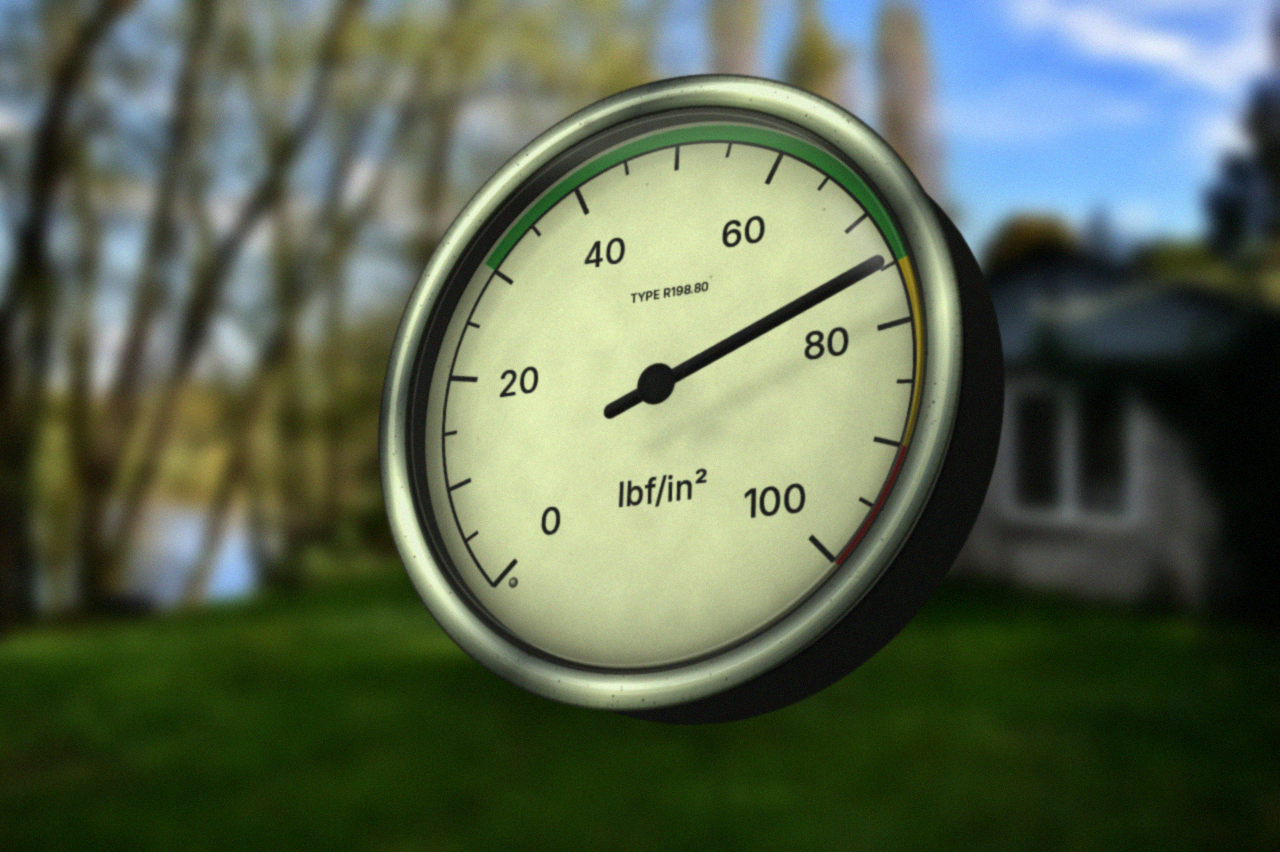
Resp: 75 psi
